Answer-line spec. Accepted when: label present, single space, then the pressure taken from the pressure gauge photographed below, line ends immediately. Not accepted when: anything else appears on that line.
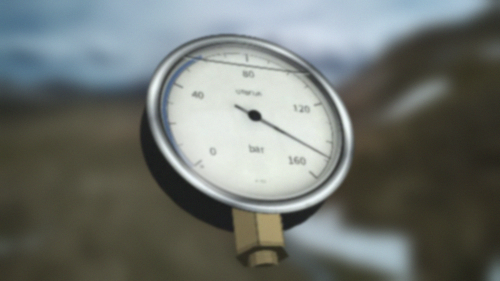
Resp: 150 bar
